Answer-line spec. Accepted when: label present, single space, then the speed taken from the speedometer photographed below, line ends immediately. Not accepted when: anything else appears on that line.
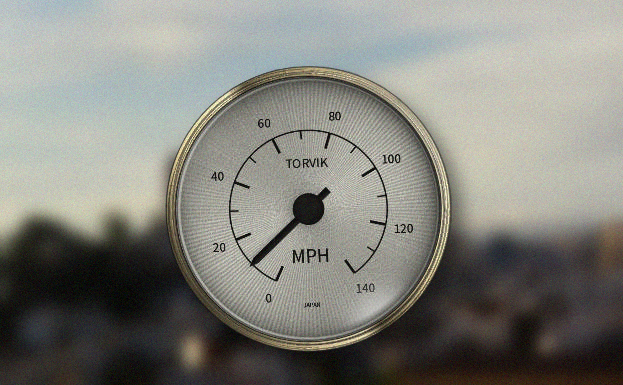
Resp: 10 mph
